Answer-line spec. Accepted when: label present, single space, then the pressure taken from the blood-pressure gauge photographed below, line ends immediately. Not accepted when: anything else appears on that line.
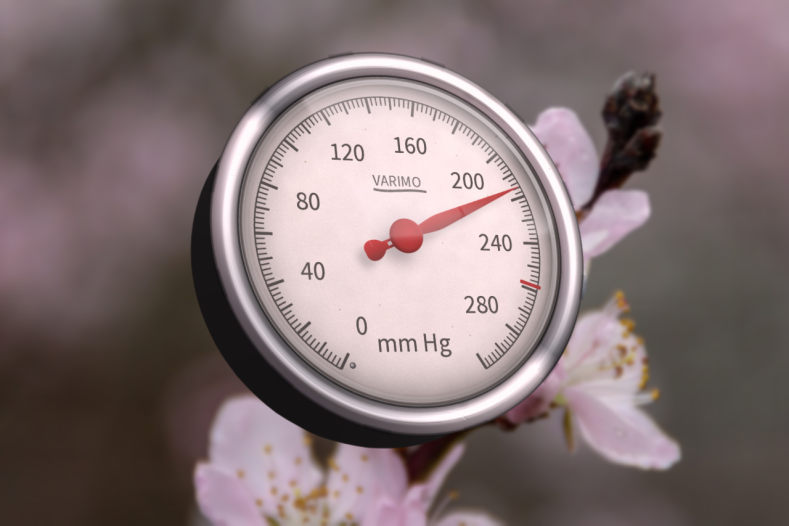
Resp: 216 mmHg
